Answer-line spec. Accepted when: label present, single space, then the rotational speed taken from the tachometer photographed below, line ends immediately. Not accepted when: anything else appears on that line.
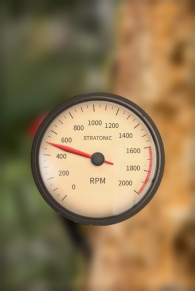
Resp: 500 rpm
